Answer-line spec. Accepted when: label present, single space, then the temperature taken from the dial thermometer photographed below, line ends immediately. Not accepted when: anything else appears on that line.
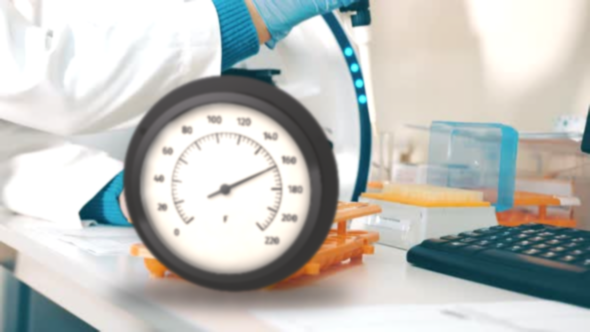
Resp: 160 °F
